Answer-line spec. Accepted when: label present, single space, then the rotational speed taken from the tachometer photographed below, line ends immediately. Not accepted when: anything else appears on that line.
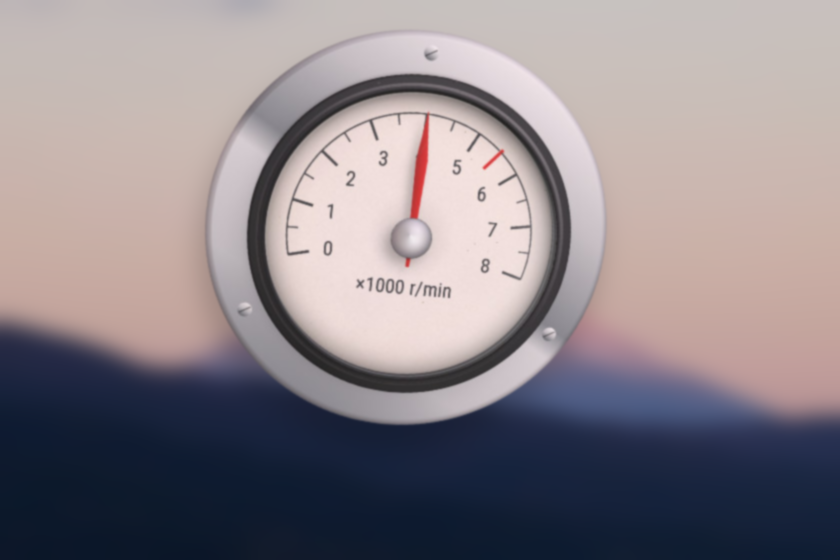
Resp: 4000 rpm
